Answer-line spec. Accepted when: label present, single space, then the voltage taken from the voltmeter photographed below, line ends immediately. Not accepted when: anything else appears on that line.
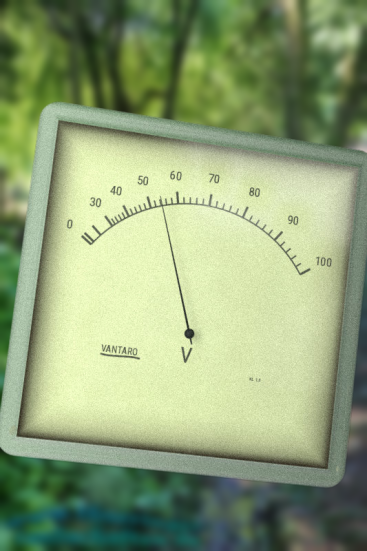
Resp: 54 V
